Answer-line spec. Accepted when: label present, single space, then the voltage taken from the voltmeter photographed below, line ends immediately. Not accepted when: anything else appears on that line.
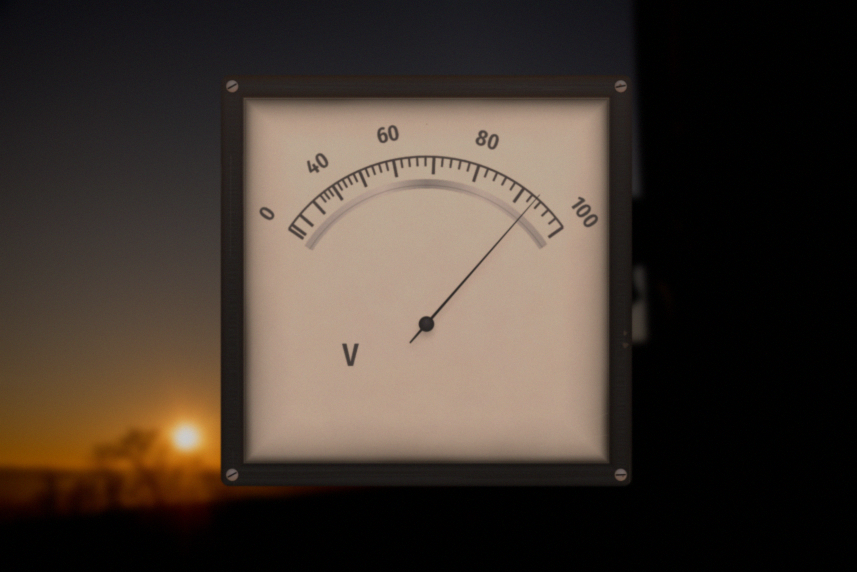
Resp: 93 V
